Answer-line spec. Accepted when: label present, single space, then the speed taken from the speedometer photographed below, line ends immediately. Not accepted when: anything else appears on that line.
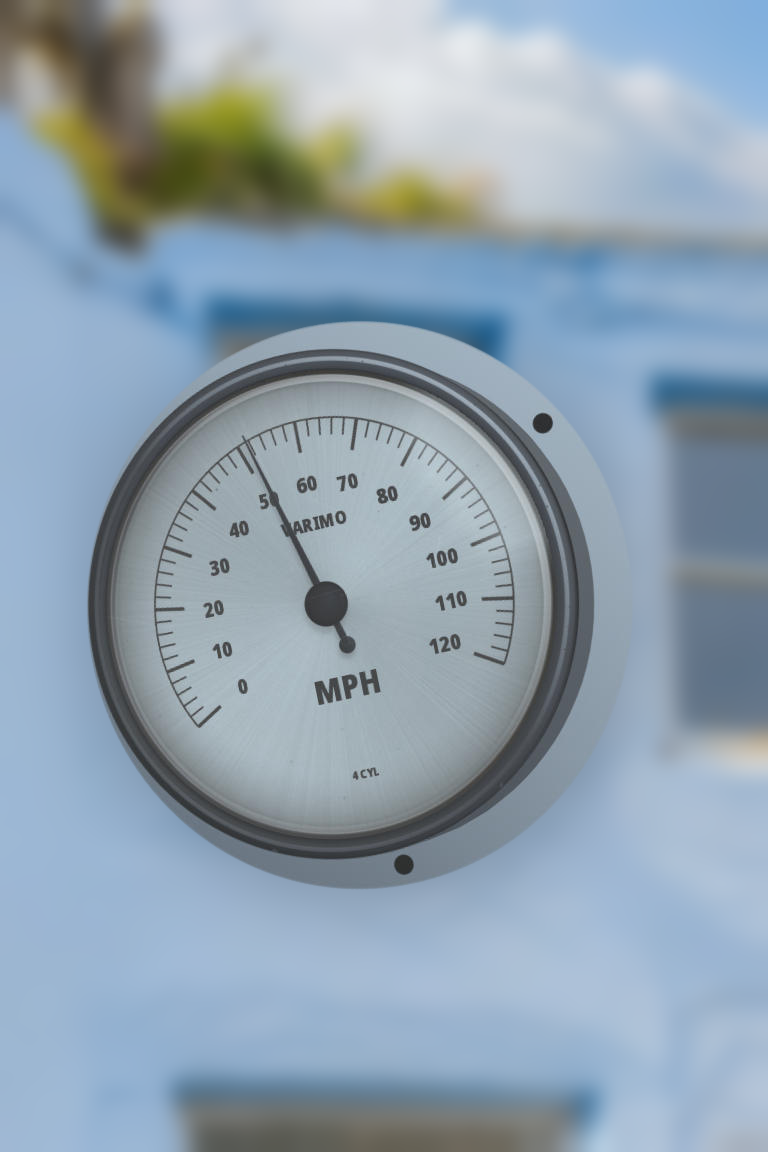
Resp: 52 mph
